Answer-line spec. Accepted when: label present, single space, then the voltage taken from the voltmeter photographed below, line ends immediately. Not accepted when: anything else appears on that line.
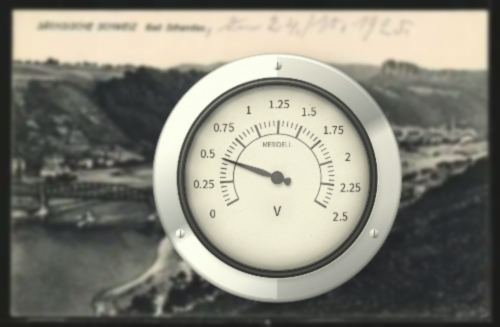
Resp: 0.5 V
